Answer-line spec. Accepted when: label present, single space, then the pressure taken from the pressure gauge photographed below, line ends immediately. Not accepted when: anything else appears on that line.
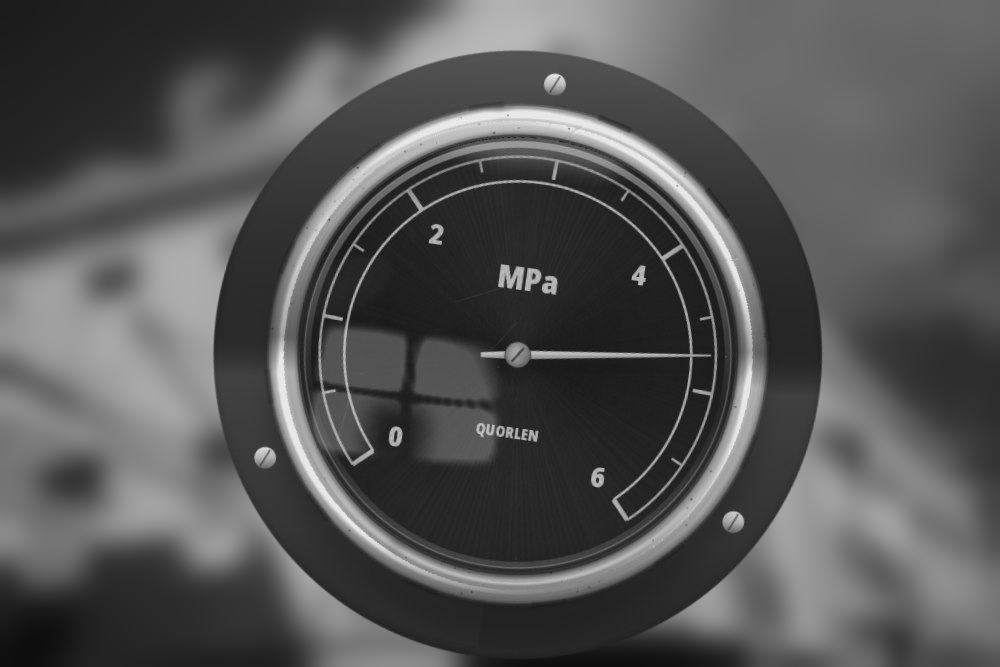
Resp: 4.75 MPa
